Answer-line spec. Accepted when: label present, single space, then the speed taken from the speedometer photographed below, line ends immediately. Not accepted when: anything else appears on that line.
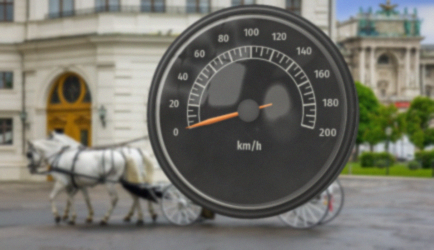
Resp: 0 km/h
